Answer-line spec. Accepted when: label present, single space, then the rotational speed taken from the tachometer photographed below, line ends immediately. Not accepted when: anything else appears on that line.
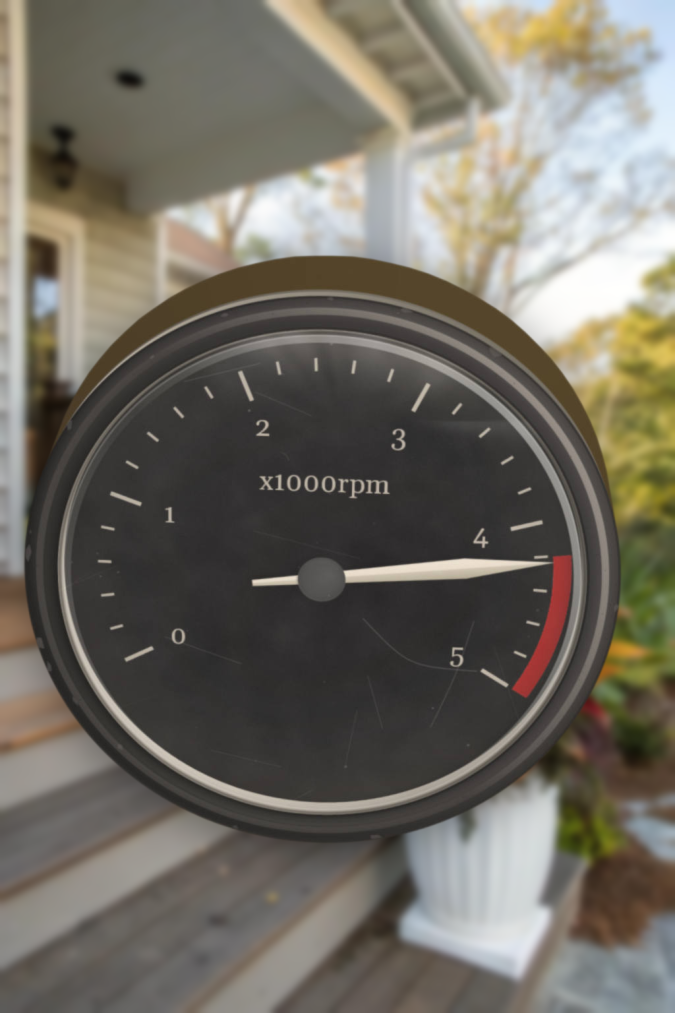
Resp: 4200 rpm
